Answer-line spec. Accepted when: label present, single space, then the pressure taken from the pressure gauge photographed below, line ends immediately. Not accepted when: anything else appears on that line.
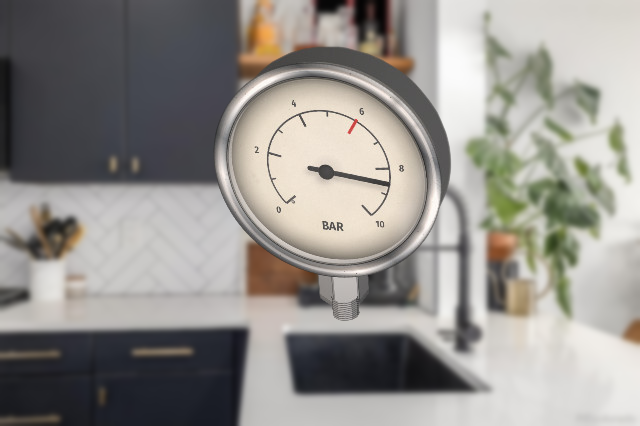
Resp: 8.5 bar
